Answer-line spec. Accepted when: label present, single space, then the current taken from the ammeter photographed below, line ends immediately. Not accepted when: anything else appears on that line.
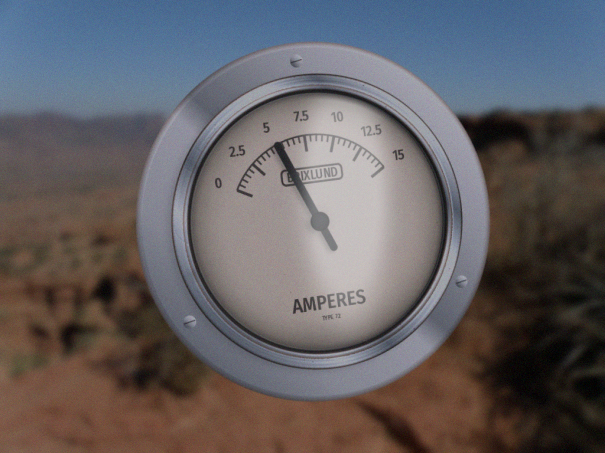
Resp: 5 A
